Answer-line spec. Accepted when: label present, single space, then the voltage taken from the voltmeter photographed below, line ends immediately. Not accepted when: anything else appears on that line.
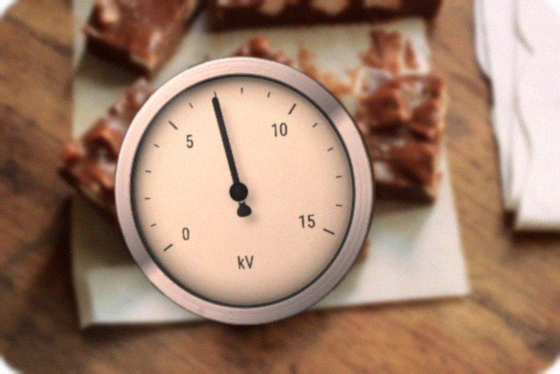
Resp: 7 kV
